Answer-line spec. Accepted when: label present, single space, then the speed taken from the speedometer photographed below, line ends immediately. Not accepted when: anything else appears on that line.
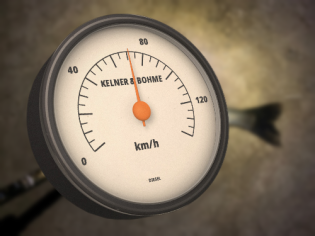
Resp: 70 km/h
